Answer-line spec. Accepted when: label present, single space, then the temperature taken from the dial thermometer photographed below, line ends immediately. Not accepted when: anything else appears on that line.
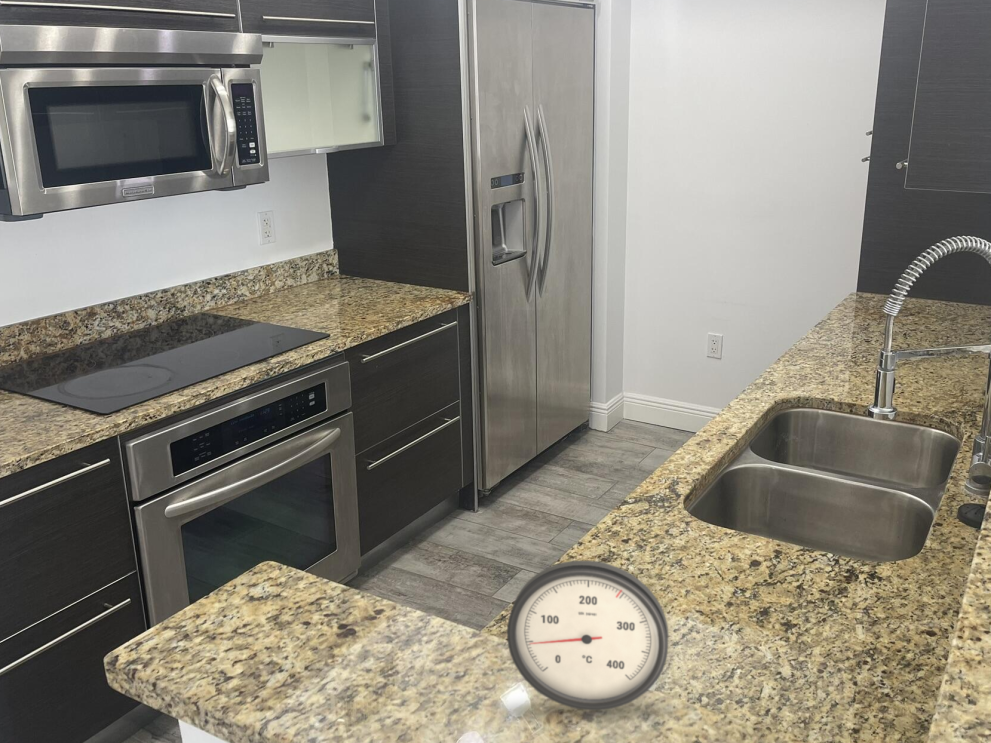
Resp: 50 °C
